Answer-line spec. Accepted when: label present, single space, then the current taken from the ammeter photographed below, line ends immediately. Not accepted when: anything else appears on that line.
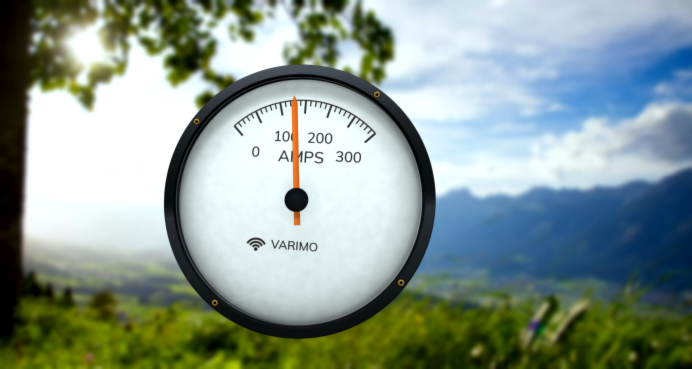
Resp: 130 A
